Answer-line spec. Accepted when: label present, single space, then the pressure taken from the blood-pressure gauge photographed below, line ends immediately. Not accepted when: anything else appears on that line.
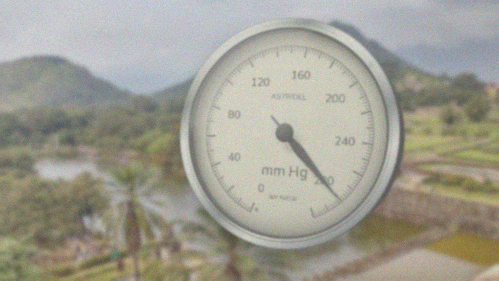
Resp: 280 mmHg
